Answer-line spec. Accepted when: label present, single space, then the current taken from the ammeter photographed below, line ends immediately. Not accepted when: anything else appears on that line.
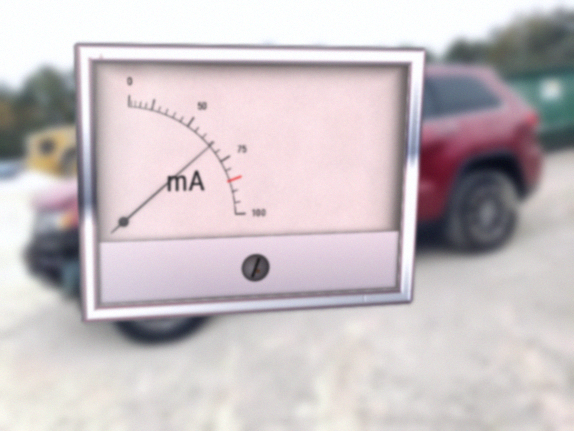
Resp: 65 mA
